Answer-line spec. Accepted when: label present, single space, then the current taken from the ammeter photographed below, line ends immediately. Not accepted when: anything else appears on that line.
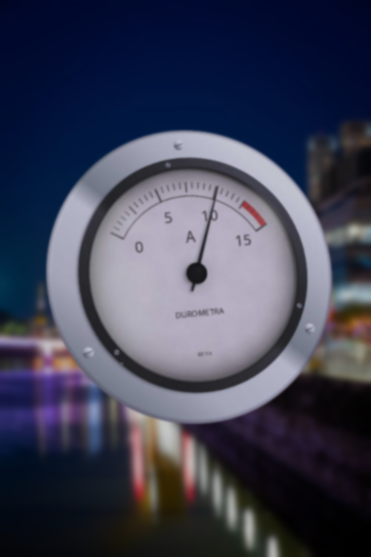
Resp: 10 A
